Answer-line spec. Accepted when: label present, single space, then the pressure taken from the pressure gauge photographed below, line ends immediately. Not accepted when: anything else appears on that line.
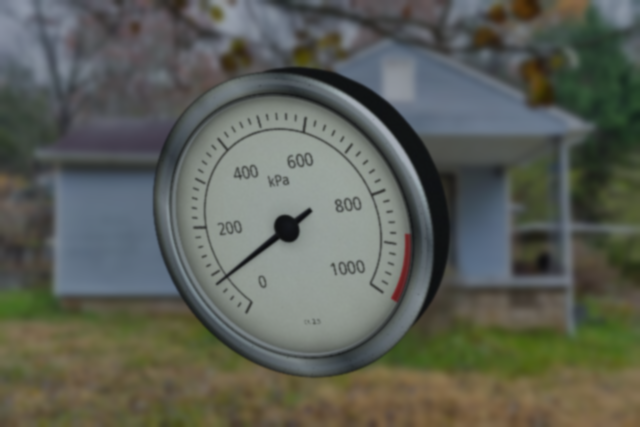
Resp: 80 kPa
